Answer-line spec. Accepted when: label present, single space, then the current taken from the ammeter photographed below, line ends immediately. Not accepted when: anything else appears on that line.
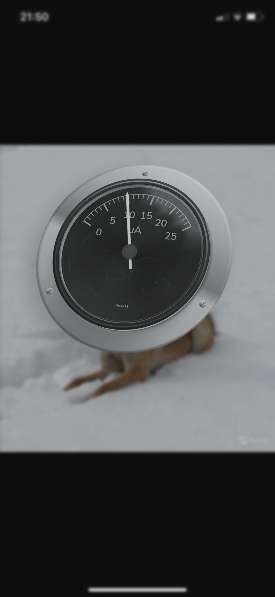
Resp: 10 µA
